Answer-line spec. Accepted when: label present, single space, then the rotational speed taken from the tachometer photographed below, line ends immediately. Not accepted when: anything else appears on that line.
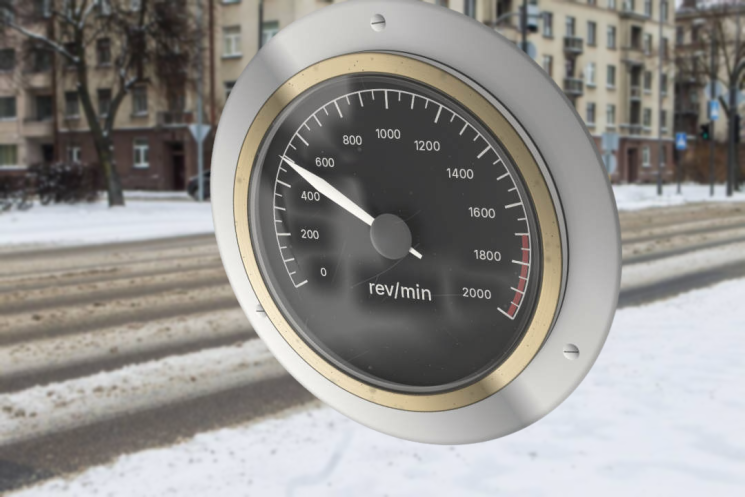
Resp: 500 rpm
